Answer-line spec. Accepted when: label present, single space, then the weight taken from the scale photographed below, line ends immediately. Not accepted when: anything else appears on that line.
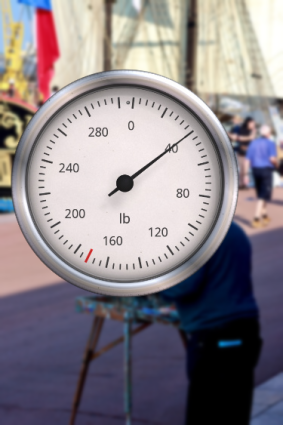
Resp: 40 lb
